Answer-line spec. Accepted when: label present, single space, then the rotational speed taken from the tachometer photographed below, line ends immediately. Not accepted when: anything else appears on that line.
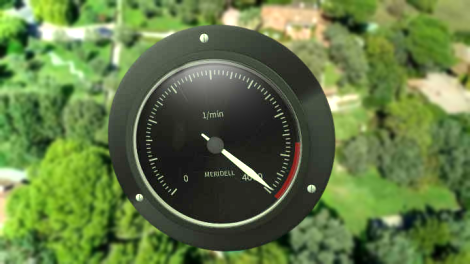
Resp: 3950 rpm
